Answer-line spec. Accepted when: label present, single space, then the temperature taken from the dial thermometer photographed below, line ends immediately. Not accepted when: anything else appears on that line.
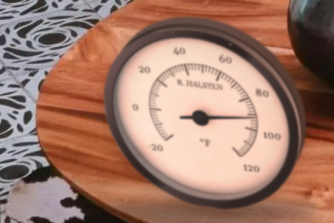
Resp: 90 °F
